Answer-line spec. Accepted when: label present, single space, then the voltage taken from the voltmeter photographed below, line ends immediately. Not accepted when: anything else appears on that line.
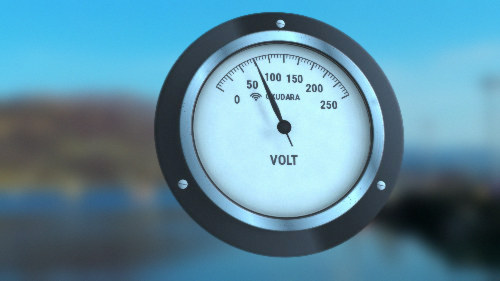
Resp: 75 V
